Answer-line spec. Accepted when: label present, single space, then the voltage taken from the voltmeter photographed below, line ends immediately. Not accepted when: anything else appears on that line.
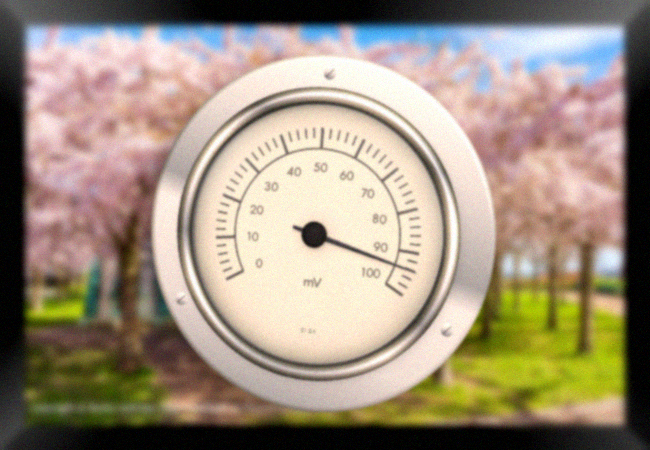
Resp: 94 mV
